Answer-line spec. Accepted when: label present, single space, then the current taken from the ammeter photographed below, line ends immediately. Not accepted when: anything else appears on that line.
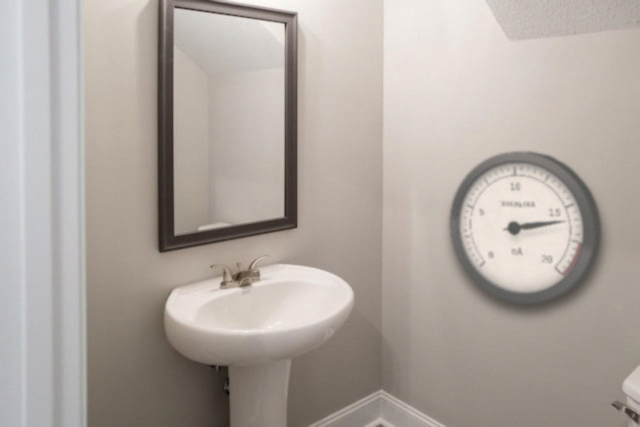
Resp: 16 mA
